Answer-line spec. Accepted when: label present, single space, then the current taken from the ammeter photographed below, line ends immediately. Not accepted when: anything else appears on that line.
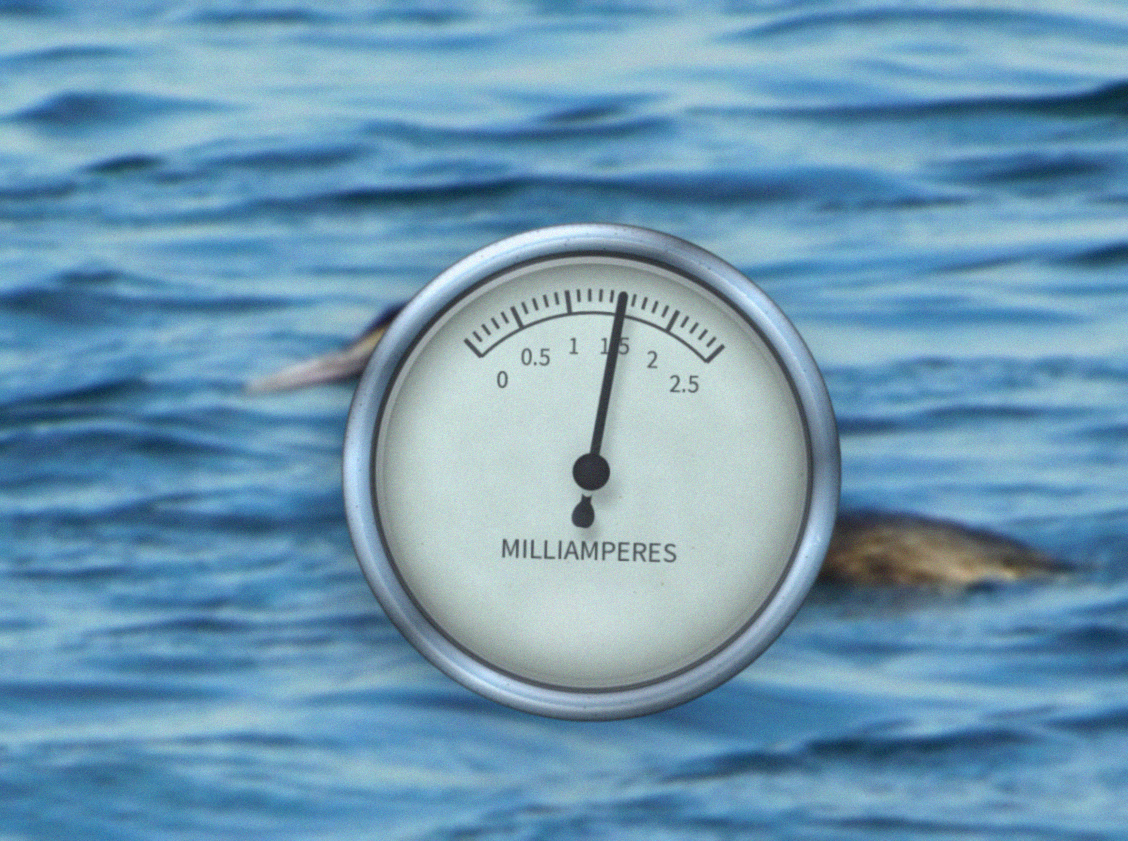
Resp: 1.5 mA
